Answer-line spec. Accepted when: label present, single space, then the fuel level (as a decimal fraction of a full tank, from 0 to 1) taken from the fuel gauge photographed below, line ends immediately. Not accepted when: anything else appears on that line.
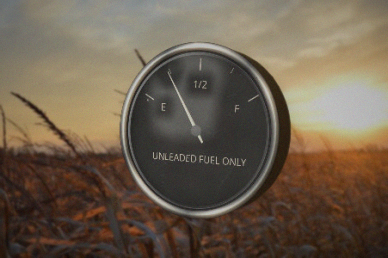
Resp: 0.25
